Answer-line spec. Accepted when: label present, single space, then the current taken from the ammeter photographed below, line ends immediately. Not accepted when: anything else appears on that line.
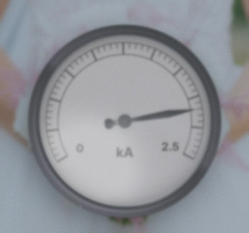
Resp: 2.1 kA
